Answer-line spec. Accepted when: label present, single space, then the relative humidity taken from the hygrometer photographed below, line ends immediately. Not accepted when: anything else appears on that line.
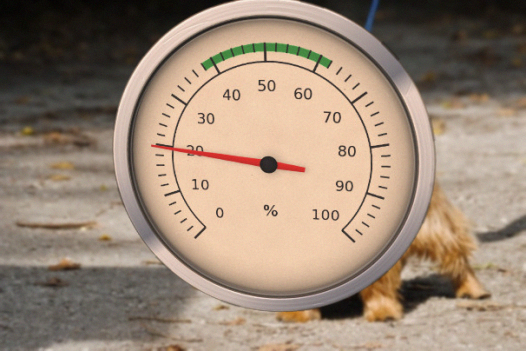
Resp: 20 %
